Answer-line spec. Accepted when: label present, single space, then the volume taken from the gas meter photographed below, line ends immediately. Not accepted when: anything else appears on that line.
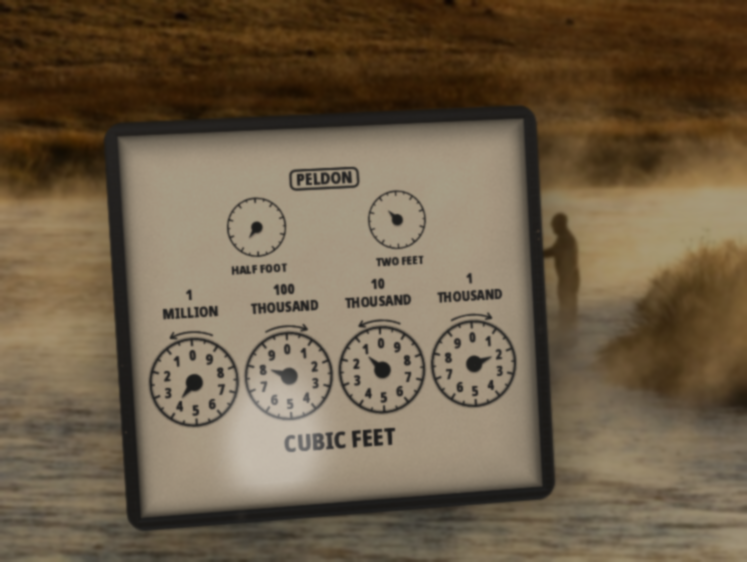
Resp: 381200 ft³
